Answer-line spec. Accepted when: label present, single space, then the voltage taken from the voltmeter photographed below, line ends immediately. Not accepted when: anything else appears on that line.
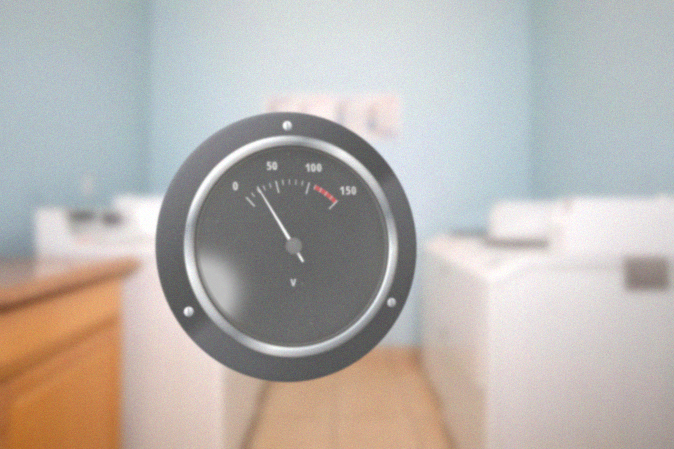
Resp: 20 V
